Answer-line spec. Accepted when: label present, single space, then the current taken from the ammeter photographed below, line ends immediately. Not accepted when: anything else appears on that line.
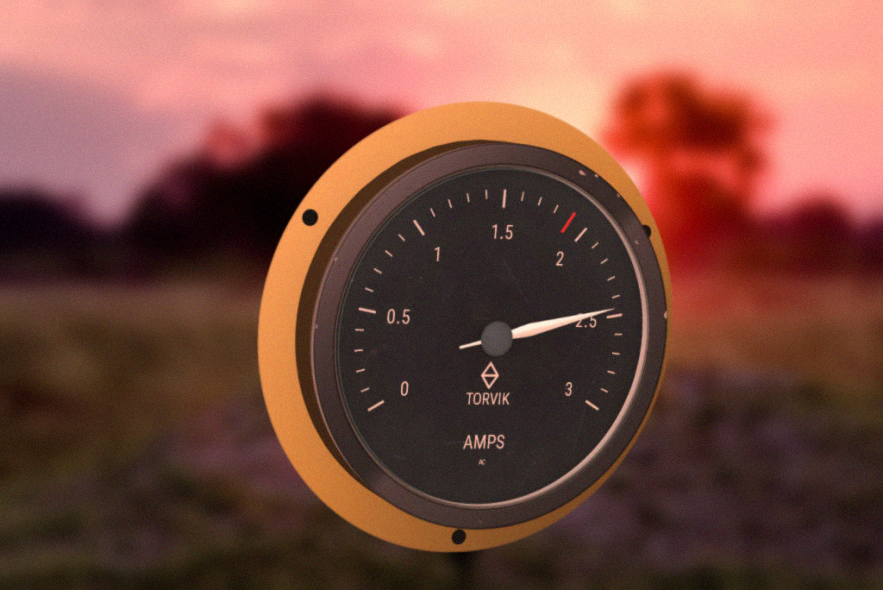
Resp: 2.45 A
